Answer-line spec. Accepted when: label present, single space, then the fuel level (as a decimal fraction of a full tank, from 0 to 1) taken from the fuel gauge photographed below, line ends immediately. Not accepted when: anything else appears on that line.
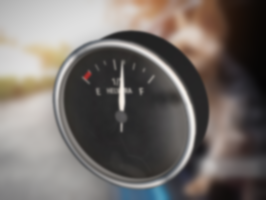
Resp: 0.625
